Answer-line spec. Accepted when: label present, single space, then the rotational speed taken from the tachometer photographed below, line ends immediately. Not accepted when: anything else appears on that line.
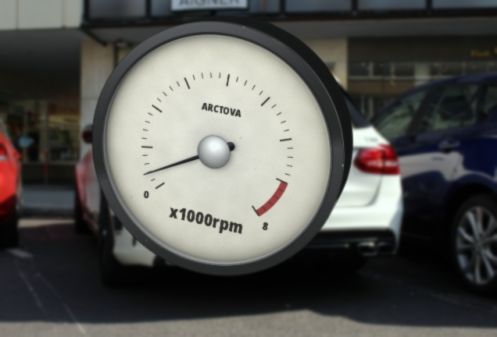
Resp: 400 rpm
